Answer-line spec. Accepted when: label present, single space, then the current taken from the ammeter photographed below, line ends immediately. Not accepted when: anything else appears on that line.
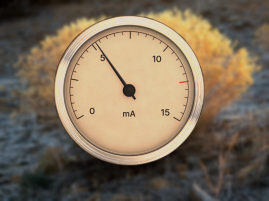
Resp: 5.25 mA
